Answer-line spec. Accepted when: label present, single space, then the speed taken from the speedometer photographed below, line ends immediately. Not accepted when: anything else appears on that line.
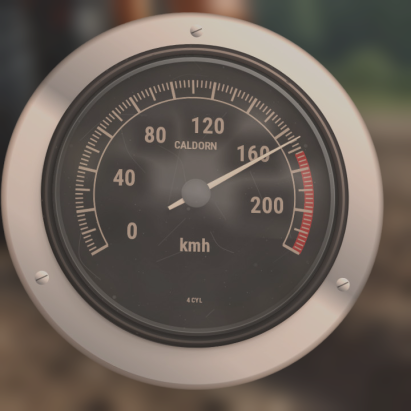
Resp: 166 km/h
